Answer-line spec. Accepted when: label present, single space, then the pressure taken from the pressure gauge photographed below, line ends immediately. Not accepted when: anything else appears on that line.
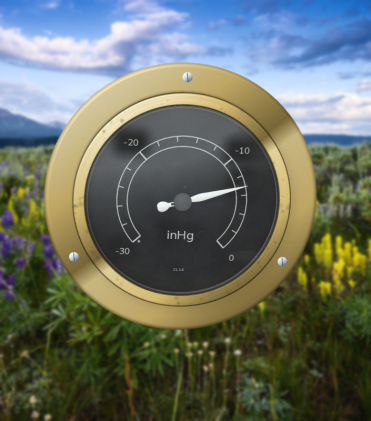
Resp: -7 inHg
